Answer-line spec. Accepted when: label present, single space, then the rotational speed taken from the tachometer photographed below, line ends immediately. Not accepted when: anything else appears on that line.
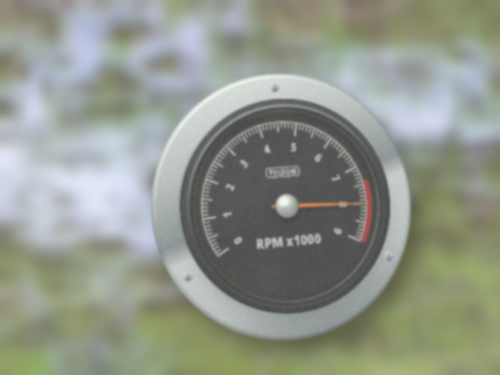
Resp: 8000 rpm
